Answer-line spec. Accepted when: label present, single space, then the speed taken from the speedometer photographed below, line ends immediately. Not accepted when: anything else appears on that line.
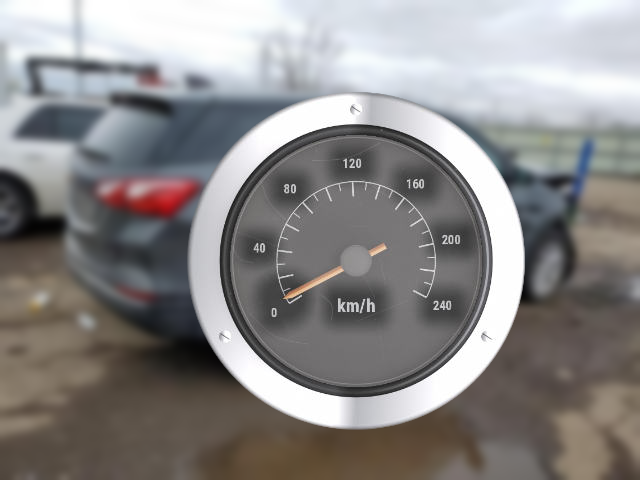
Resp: 5 km/h
